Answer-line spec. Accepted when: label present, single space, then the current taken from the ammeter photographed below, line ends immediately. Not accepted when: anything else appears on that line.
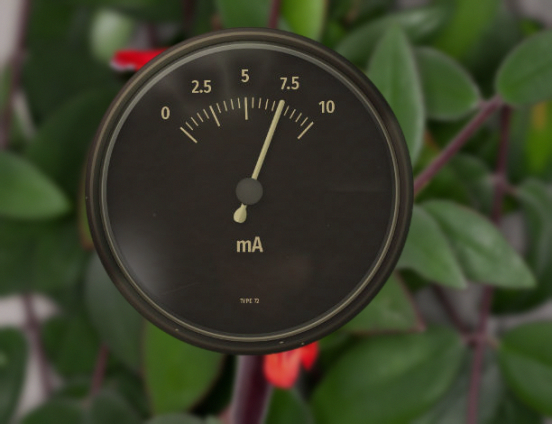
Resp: 7.5 mA
